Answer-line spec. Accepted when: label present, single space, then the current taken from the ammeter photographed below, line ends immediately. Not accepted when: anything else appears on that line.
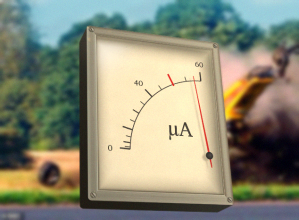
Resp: 57.5 µA
